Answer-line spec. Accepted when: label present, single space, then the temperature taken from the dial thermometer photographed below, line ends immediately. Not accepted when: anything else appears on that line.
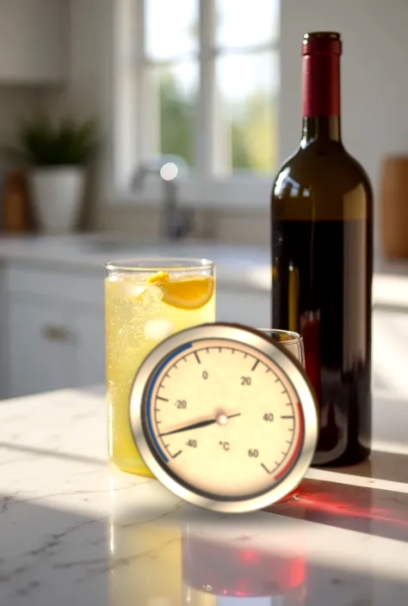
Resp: -32 °C
